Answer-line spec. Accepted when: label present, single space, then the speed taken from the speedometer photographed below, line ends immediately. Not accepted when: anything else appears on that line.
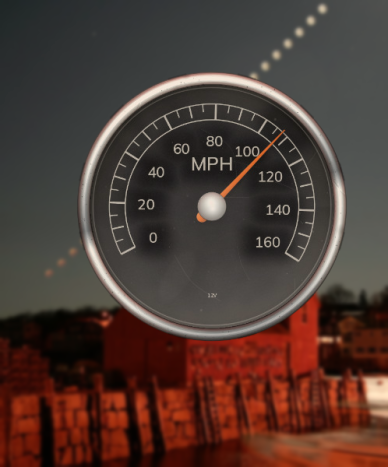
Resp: 107.5 mph
